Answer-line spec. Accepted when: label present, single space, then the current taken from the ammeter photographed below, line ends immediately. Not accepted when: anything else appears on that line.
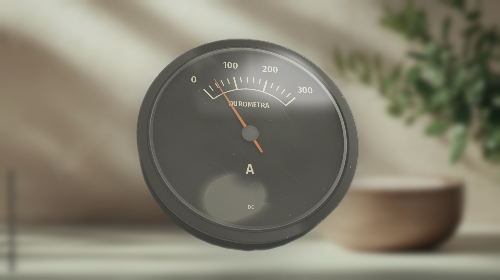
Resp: 40 A
